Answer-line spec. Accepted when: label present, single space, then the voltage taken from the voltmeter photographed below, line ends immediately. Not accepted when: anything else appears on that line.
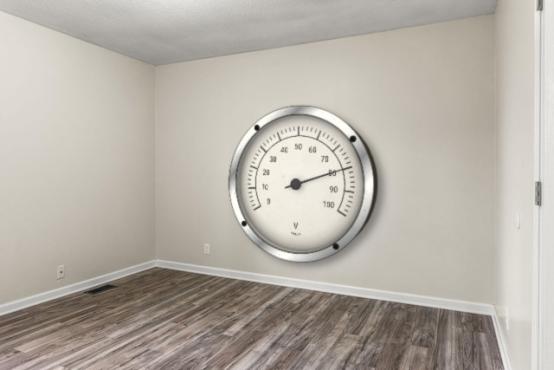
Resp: 80 V
